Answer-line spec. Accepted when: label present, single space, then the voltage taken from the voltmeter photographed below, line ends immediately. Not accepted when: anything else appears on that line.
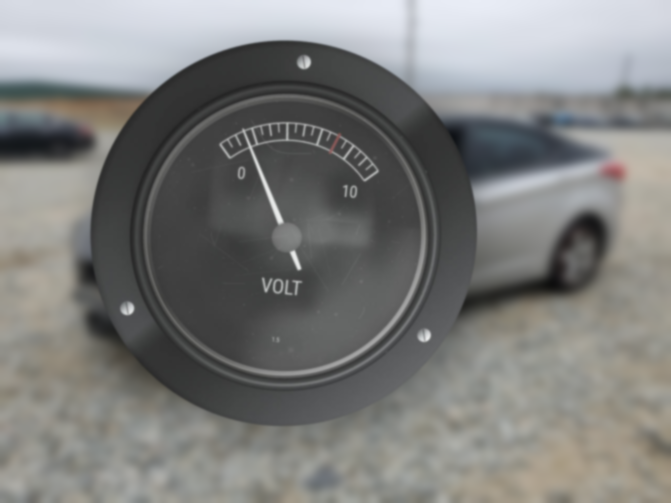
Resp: 1.5 V
